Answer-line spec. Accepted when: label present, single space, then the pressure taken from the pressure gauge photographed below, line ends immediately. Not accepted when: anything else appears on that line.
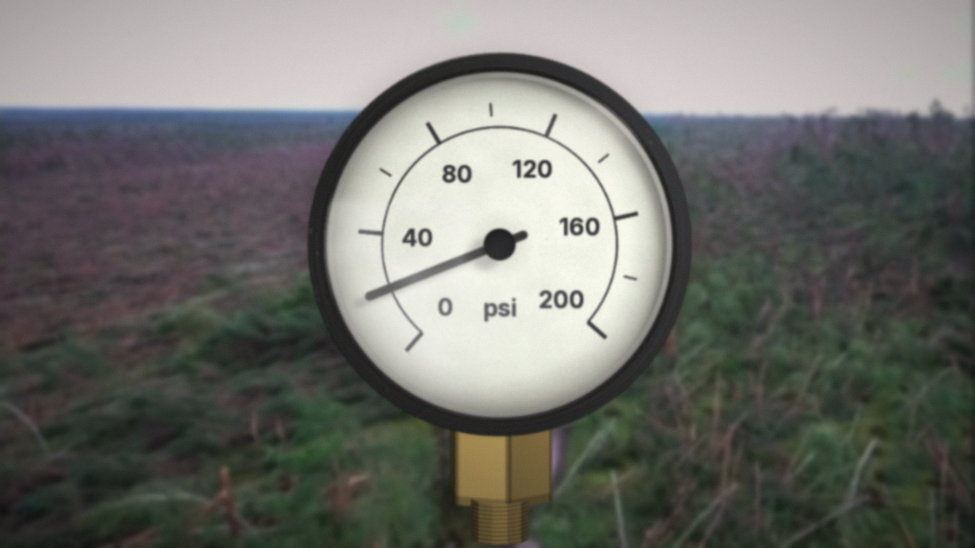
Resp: 20 psi
